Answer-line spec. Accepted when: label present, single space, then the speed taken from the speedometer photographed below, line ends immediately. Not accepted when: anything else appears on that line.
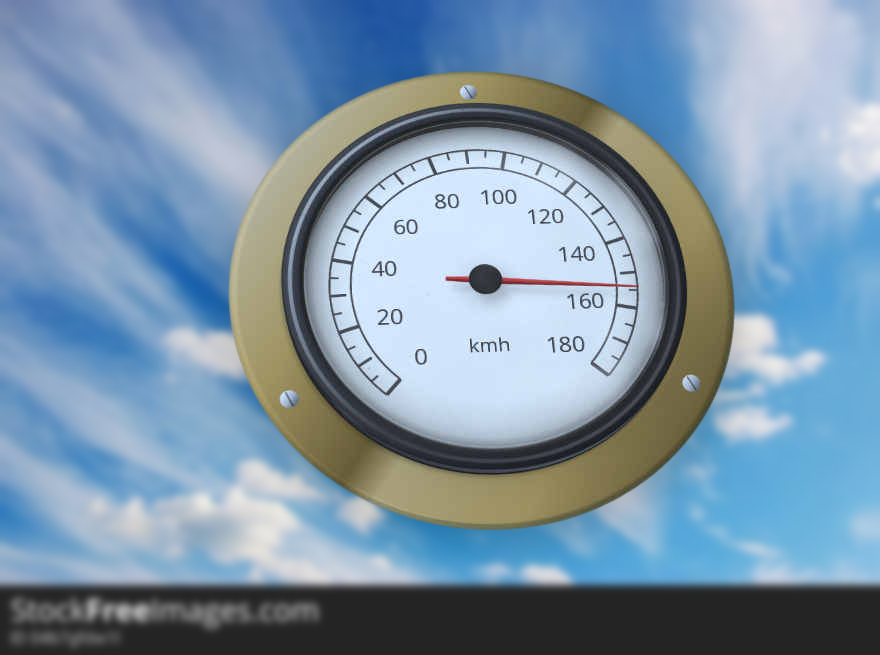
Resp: 155 km/h
